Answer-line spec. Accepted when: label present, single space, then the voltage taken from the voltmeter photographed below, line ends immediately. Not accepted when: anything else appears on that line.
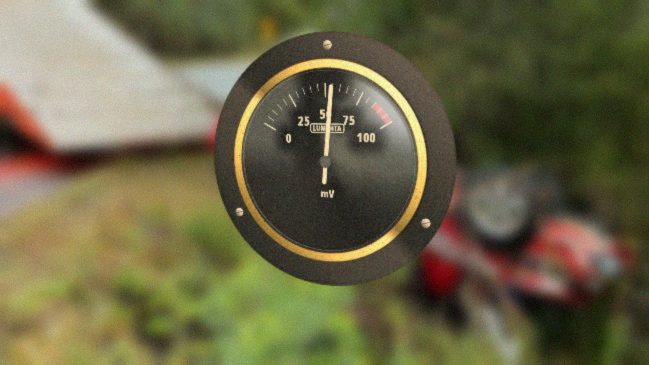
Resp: 55 mV
